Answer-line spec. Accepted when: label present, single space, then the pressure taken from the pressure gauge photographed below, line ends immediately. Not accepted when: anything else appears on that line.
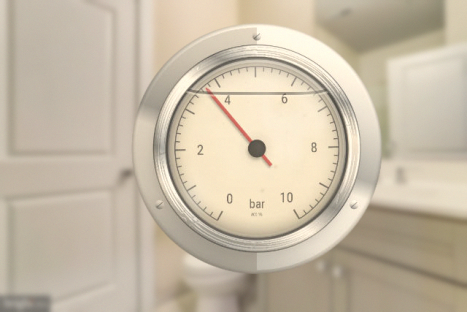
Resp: 3.7 bar
